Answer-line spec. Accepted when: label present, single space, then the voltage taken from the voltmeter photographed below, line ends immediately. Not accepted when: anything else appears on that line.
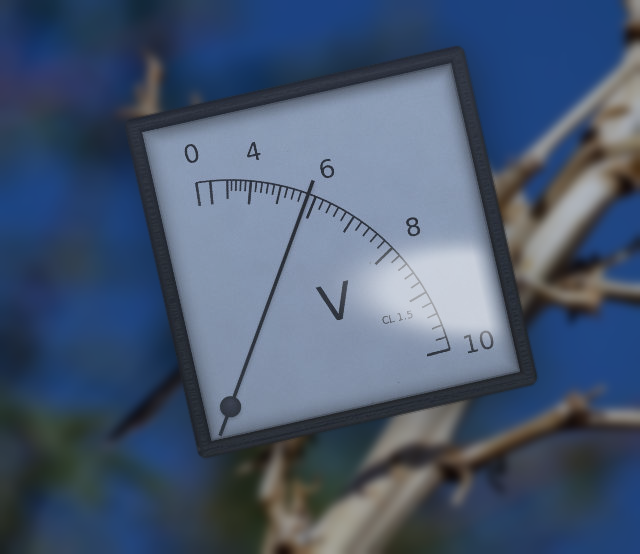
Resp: 5.8 V
